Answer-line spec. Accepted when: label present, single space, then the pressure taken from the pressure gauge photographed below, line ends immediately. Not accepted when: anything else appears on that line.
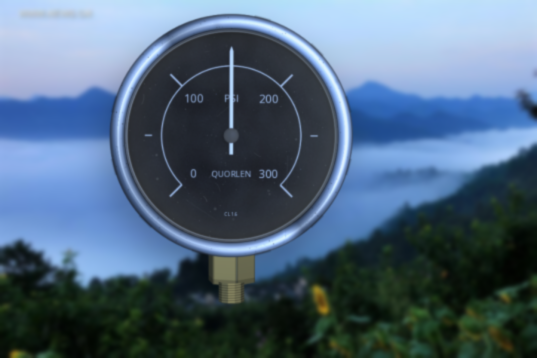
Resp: 150 psi
